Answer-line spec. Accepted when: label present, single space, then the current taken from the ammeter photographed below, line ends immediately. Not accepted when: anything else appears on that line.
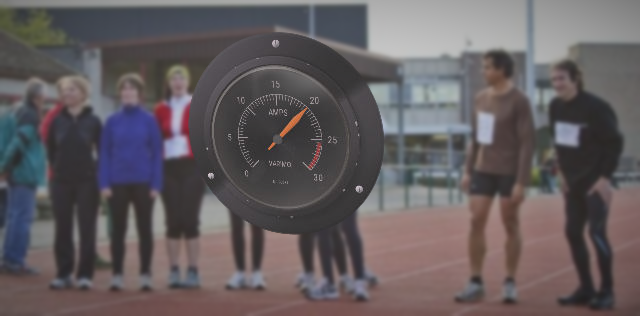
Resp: 20 A
